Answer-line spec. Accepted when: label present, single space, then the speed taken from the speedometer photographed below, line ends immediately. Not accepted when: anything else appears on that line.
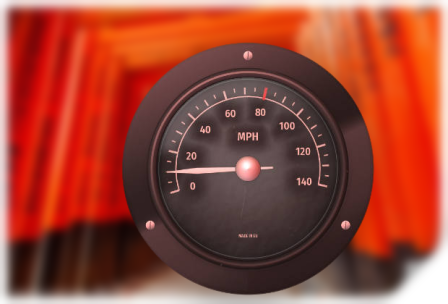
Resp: 10 mph
